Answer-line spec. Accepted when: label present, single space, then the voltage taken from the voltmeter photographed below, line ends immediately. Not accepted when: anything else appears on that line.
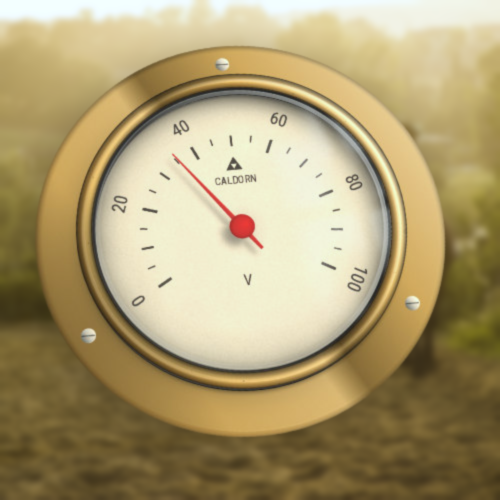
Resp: 35 V
